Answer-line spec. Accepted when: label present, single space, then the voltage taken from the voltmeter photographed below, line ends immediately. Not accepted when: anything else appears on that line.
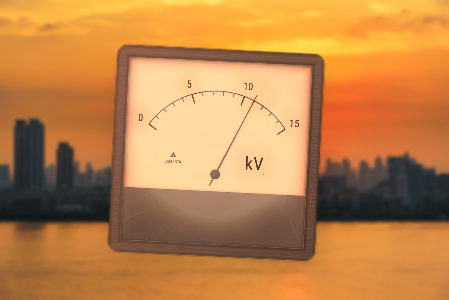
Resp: 11 kV
